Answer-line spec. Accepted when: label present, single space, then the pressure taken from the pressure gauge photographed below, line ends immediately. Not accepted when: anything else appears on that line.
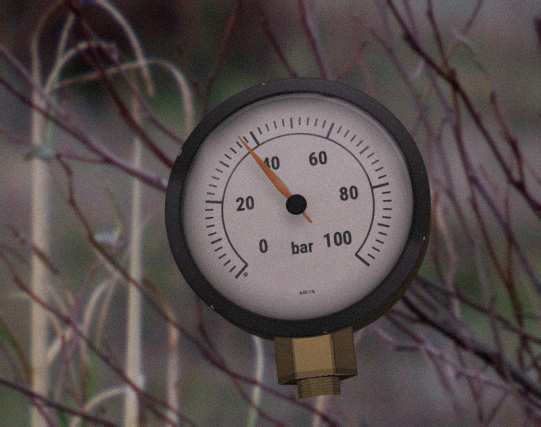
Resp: 37 bar
